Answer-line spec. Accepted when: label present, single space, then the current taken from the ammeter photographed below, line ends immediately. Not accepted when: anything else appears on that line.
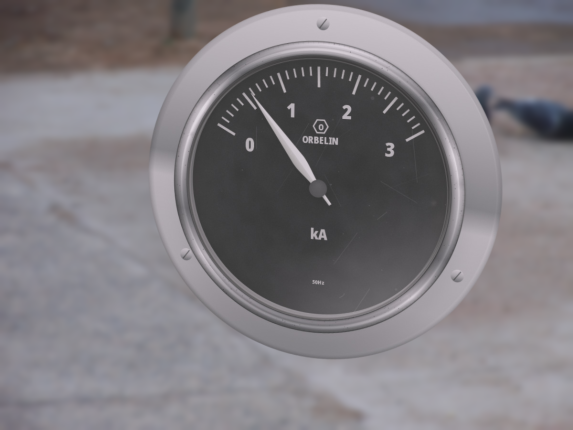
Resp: 0.6 kA
